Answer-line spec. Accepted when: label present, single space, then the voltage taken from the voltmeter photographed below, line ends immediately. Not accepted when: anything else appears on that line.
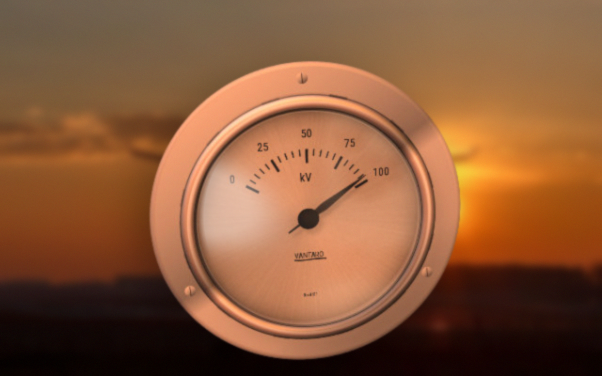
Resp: 95 kV
